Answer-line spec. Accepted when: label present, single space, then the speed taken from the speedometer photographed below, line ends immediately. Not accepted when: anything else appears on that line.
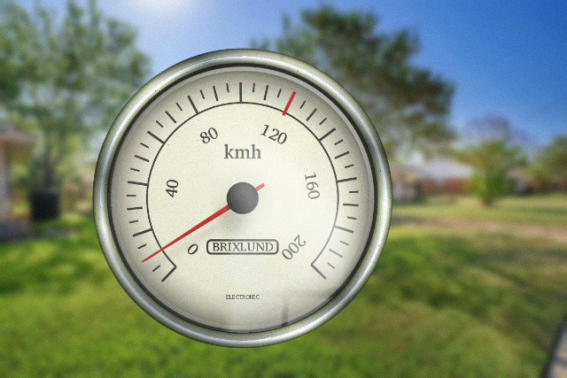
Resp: 10 km/h
